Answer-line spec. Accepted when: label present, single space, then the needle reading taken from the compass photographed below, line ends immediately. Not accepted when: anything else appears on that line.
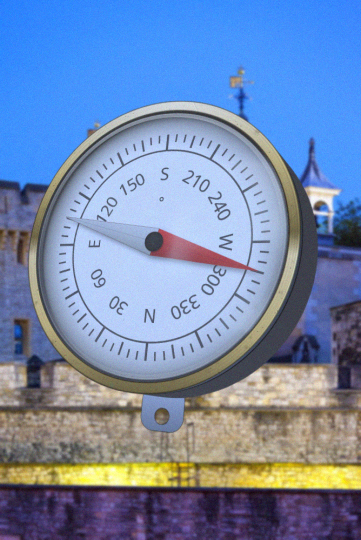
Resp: 285 °
